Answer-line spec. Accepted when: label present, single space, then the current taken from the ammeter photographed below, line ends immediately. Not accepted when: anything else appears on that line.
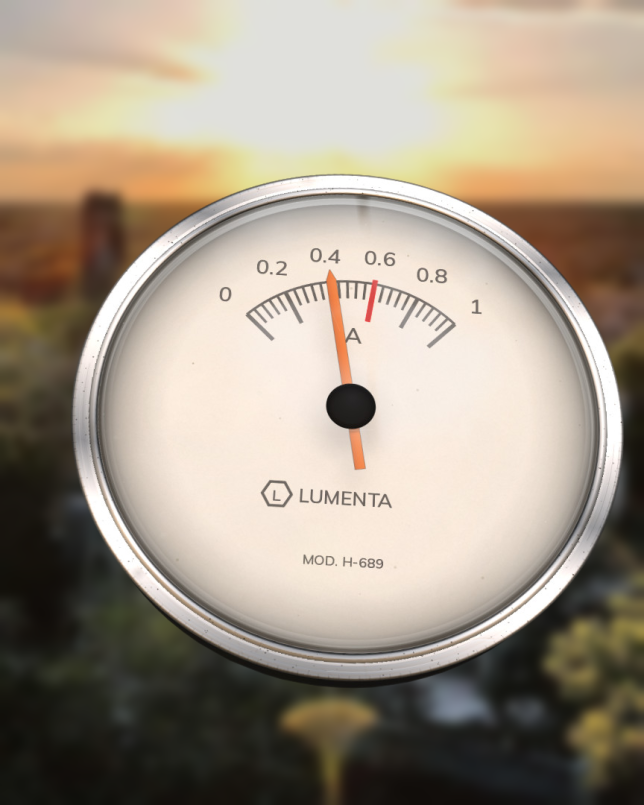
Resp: 0.4 A
